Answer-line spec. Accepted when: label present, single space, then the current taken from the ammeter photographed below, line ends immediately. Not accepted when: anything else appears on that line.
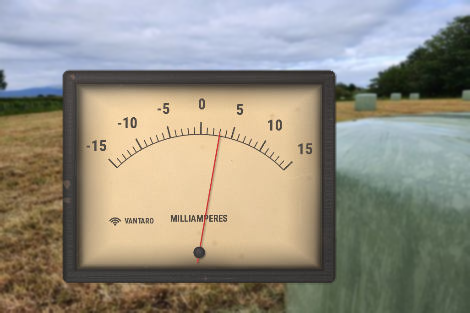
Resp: 3 mA
